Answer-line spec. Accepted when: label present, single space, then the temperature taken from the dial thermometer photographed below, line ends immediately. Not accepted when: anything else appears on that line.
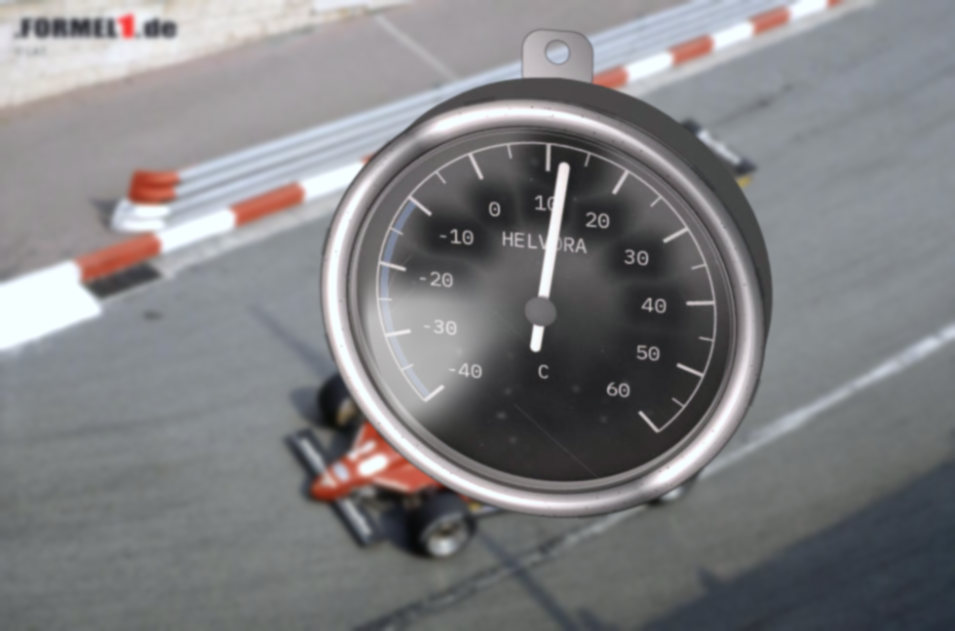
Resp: 12.5 °C
